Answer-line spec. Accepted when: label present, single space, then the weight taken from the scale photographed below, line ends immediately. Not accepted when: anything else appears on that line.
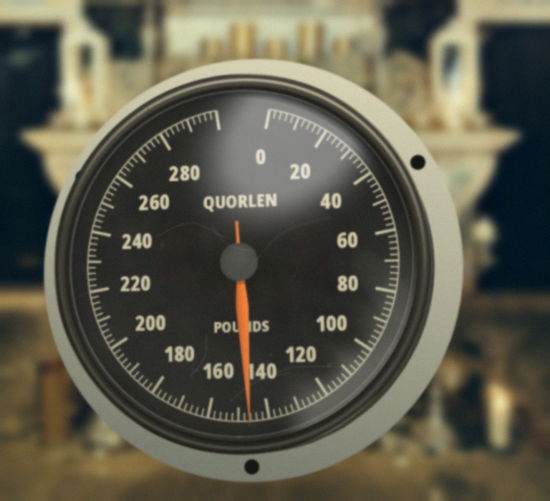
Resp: 146 lb
